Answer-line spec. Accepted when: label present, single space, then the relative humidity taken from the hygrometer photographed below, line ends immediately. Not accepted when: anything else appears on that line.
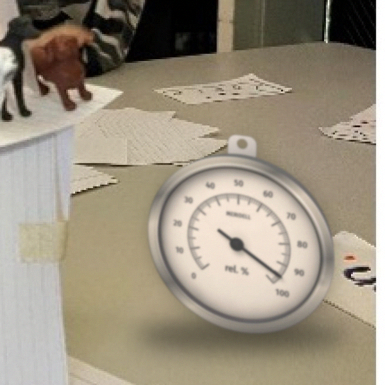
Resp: 95 %
